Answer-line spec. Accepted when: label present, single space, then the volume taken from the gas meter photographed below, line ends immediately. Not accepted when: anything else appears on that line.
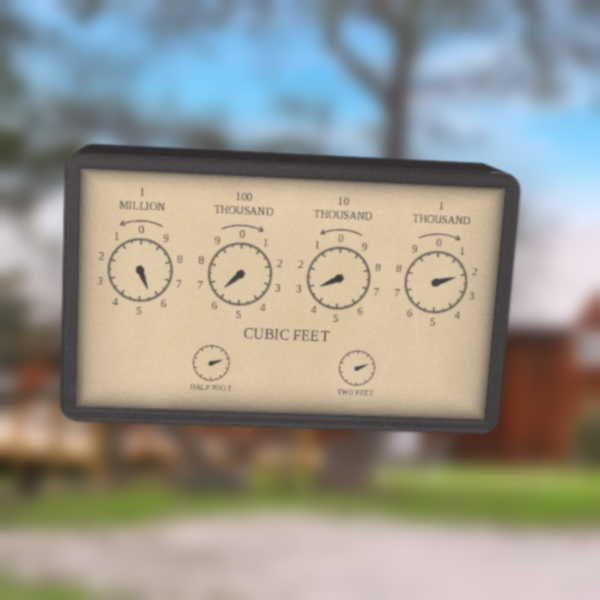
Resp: 563200 ft³
